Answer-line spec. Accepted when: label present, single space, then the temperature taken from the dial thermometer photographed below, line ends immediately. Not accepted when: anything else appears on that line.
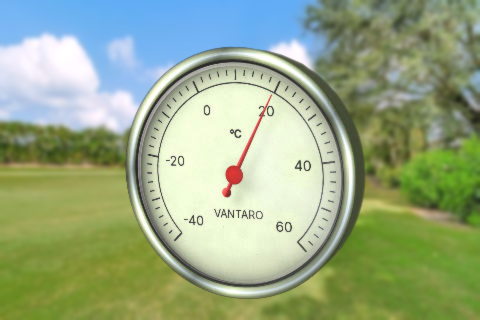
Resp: 20 °C
